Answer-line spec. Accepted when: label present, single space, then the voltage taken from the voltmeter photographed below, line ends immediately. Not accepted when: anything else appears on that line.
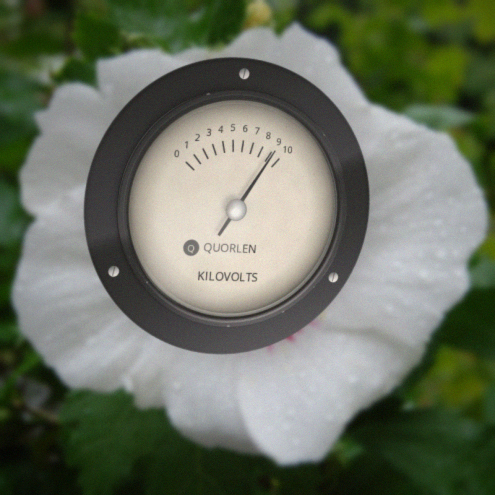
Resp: 9 kV
